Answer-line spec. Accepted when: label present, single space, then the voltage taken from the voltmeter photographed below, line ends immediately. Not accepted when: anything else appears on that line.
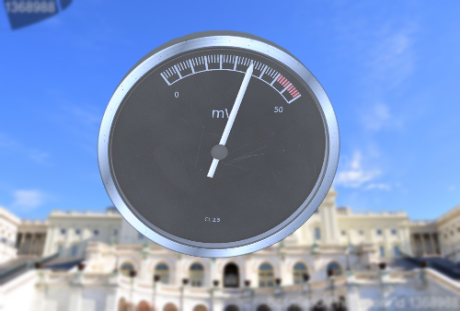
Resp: 30 mV
